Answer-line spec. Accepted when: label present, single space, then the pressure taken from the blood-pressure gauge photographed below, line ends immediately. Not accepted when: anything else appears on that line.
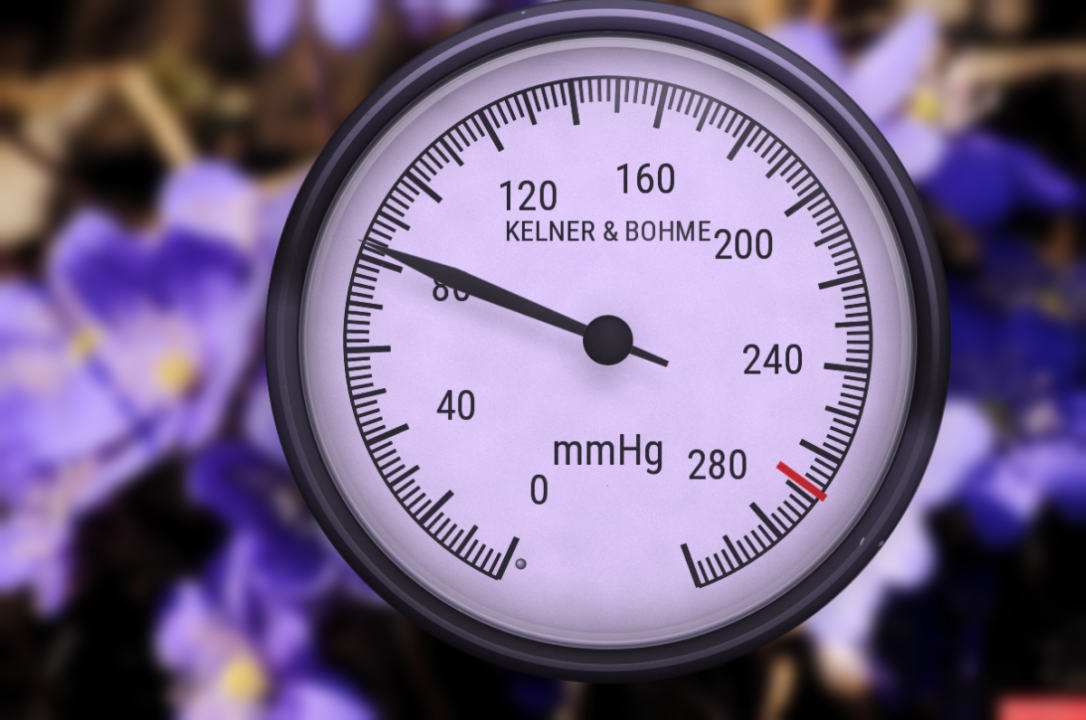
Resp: 83 mmHg
